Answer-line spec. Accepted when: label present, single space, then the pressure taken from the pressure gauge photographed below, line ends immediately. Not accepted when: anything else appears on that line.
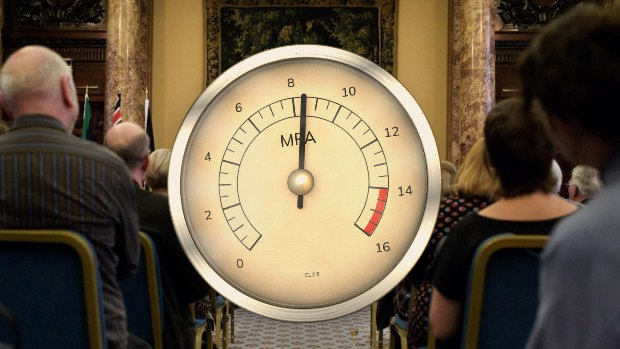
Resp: 8.5 MPa
